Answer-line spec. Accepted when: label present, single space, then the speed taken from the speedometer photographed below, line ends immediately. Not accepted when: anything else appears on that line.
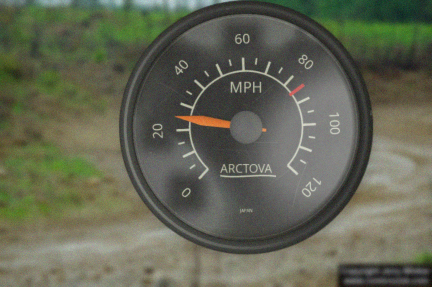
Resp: 25 mph
